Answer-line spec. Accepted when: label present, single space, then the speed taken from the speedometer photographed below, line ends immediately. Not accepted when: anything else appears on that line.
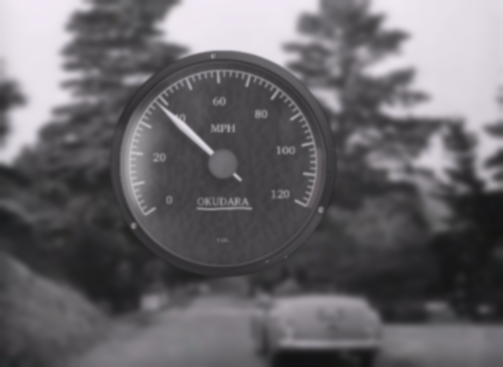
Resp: 38 mph
